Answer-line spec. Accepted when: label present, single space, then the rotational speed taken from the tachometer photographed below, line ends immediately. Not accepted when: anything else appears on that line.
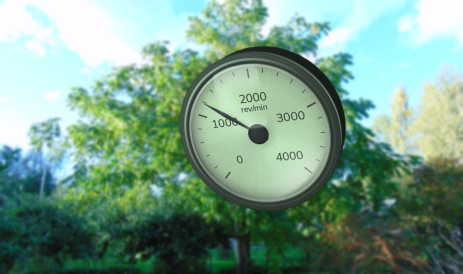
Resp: 1200 rpm
